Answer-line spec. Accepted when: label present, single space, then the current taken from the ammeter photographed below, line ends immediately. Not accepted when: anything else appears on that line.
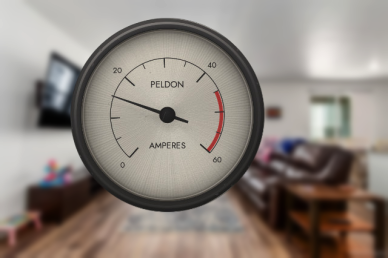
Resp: 15 A
